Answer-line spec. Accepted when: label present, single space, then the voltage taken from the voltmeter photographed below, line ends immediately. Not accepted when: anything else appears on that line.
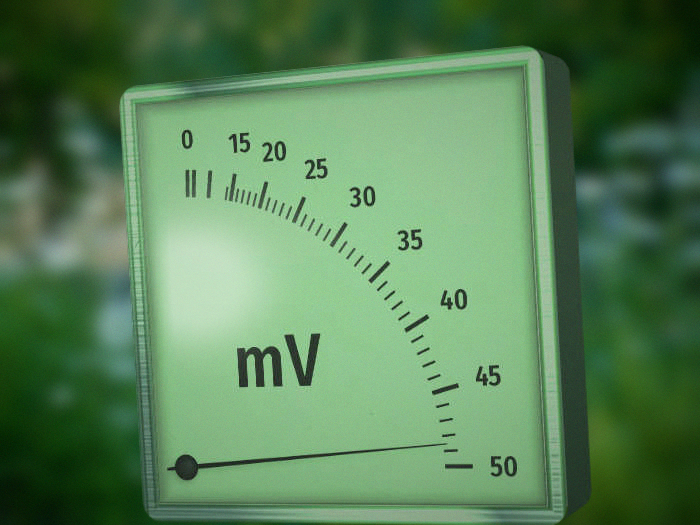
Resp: 48.5 mV
